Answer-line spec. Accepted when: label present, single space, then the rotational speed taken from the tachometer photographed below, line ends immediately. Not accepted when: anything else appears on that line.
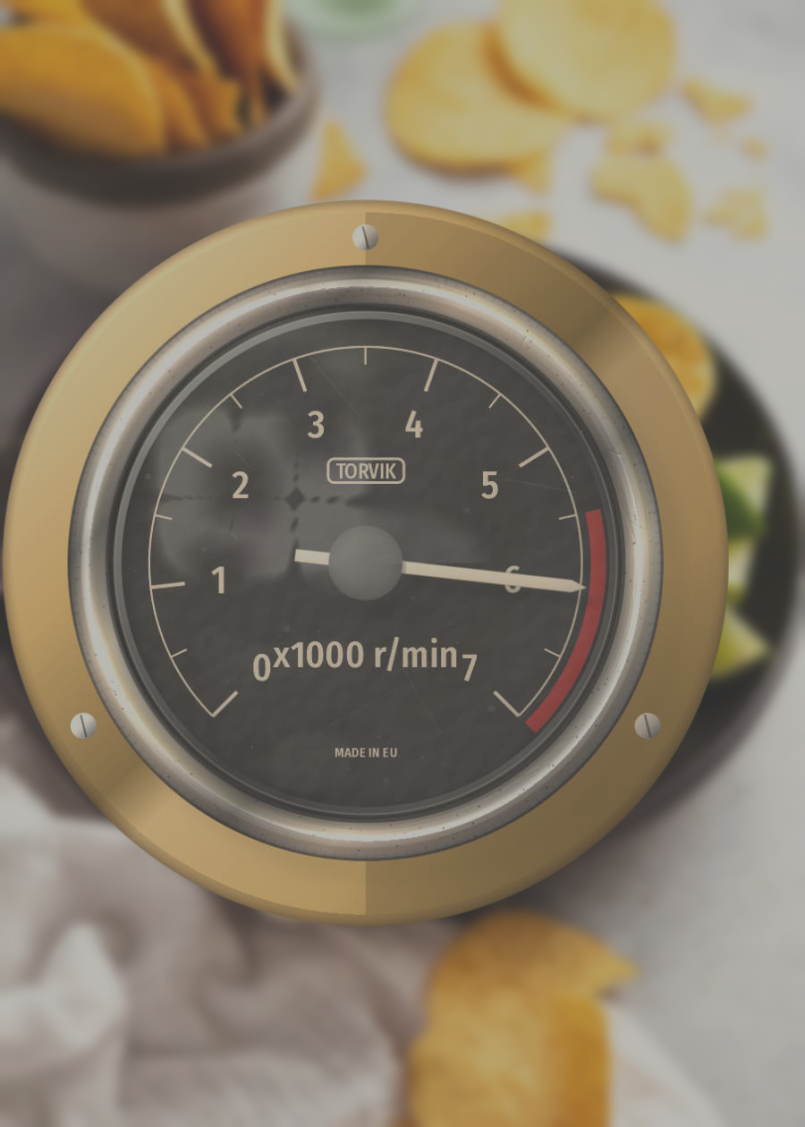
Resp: 6000 rpm
